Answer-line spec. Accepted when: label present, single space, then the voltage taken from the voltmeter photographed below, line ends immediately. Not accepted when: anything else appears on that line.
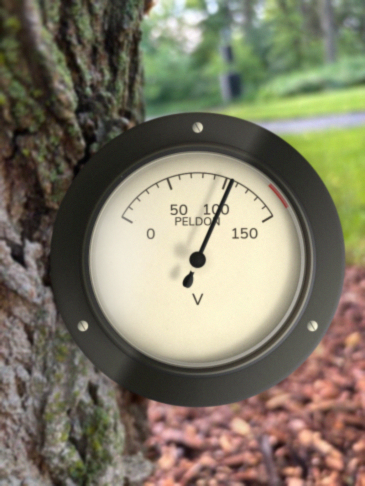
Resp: 105 V
